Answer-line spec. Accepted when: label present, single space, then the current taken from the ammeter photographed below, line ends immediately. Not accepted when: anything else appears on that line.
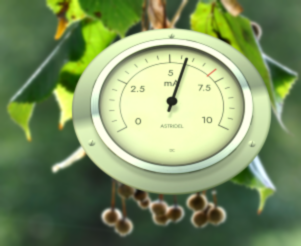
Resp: 5.75 mA
